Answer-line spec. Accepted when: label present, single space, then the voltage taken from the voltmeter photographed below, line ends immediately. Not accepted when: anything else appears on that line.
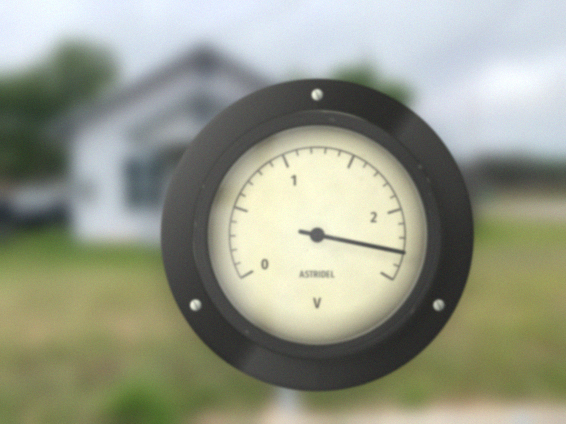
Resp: 2.3 V
